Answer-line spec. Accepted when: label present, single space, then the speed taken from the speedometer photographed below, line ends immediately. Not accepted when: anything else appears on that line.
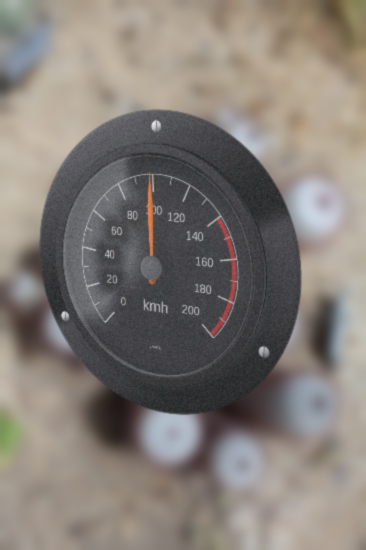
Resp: 100 km/h
